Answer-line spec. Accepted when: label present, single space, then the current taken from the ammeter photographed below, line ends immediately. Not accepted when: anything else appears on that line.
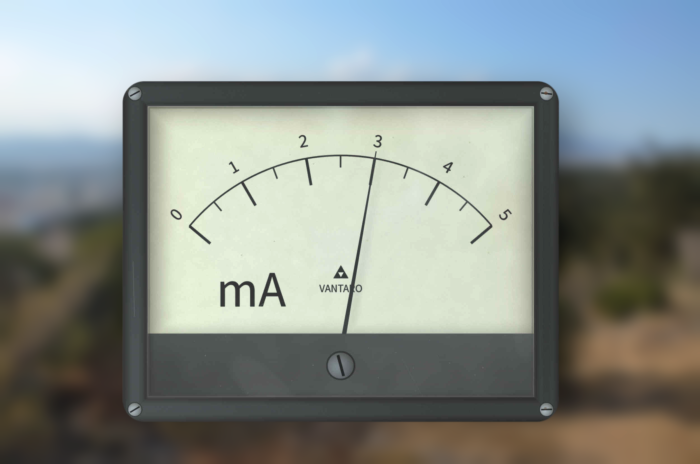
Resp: 3 mA
